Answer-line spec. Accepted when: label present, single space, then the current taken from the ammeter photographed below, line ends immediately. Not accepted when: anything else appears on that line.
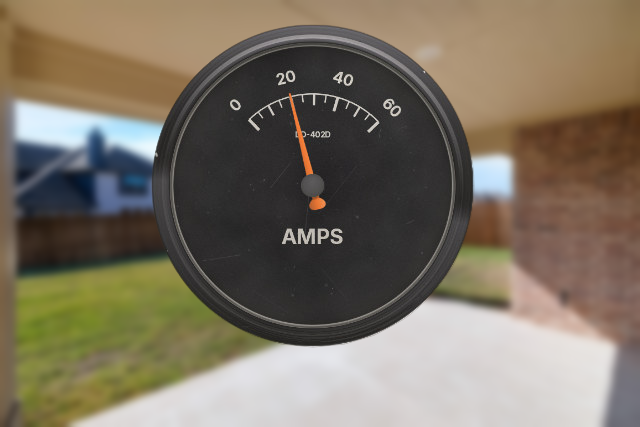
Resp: 20 A
